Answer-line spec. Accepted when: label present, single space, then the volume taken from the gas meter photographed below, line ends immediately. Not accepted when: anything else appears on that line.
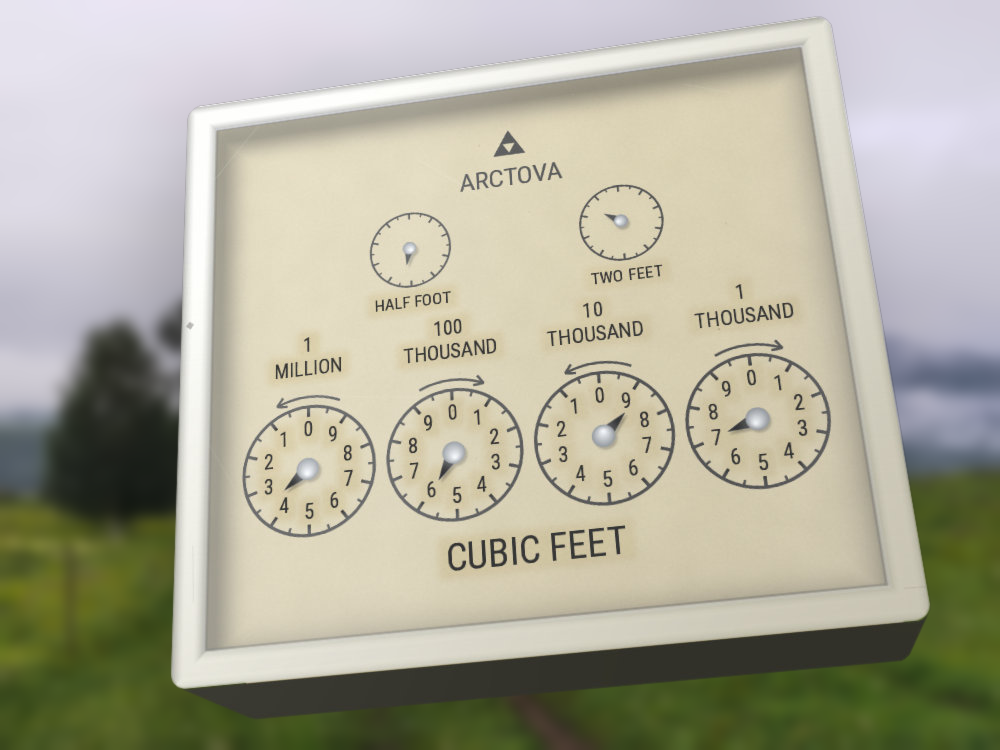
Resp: 358700 ft³
